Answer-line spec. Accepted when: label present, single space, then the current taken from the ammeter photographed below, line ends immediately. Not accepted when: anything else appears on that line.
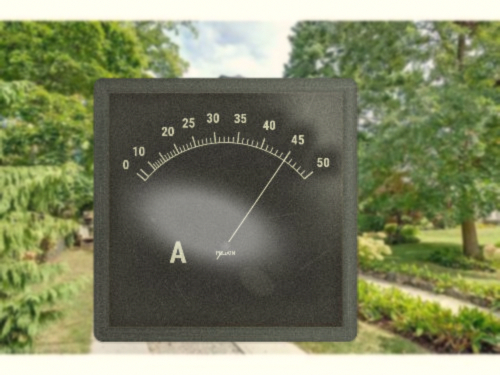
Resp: 45 A
